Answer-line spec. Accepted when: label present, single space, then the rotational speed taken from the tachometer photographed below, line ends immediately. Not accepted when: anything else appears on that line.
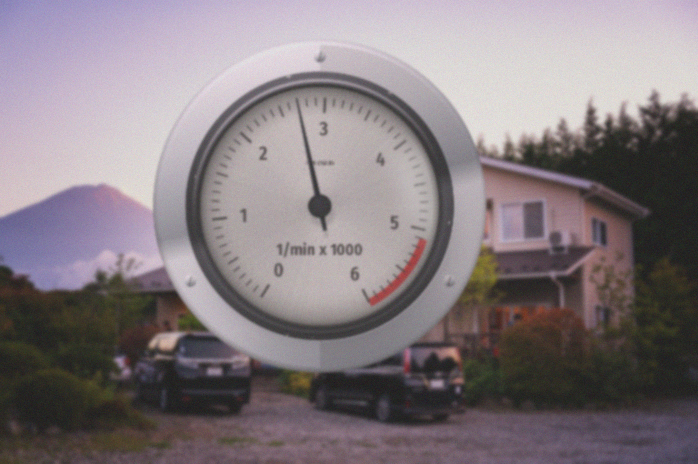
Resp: 2700 rpm
